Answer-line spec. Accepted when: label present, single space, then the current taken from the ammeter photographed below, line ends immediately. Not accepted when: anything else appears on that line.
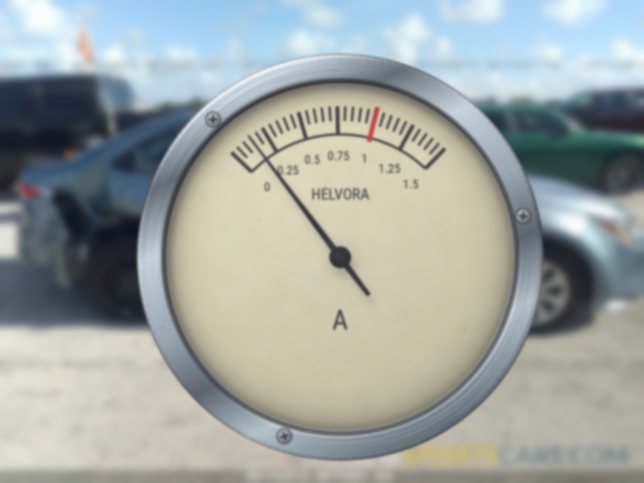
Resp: 0.15 A
